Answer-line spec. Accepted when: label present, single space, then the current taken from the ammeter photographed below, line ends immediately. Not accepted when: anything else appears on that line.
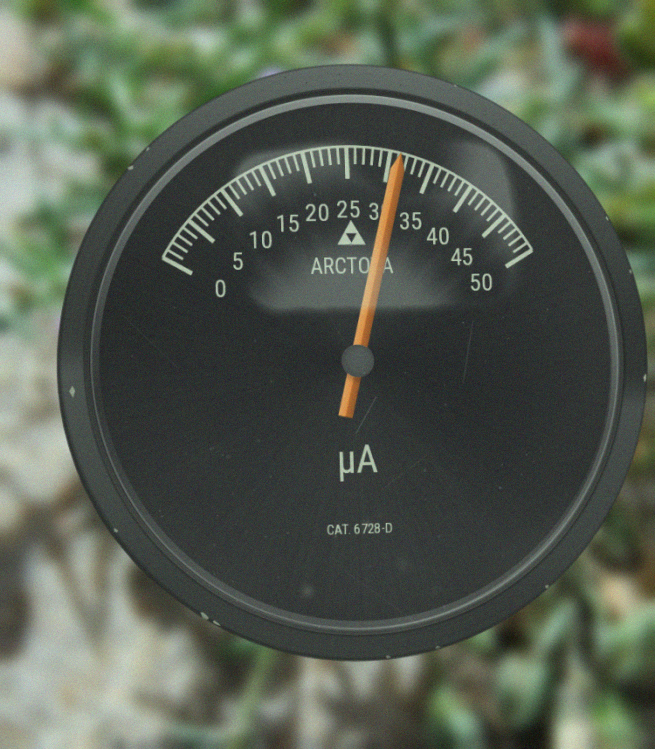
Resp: 31 µA
